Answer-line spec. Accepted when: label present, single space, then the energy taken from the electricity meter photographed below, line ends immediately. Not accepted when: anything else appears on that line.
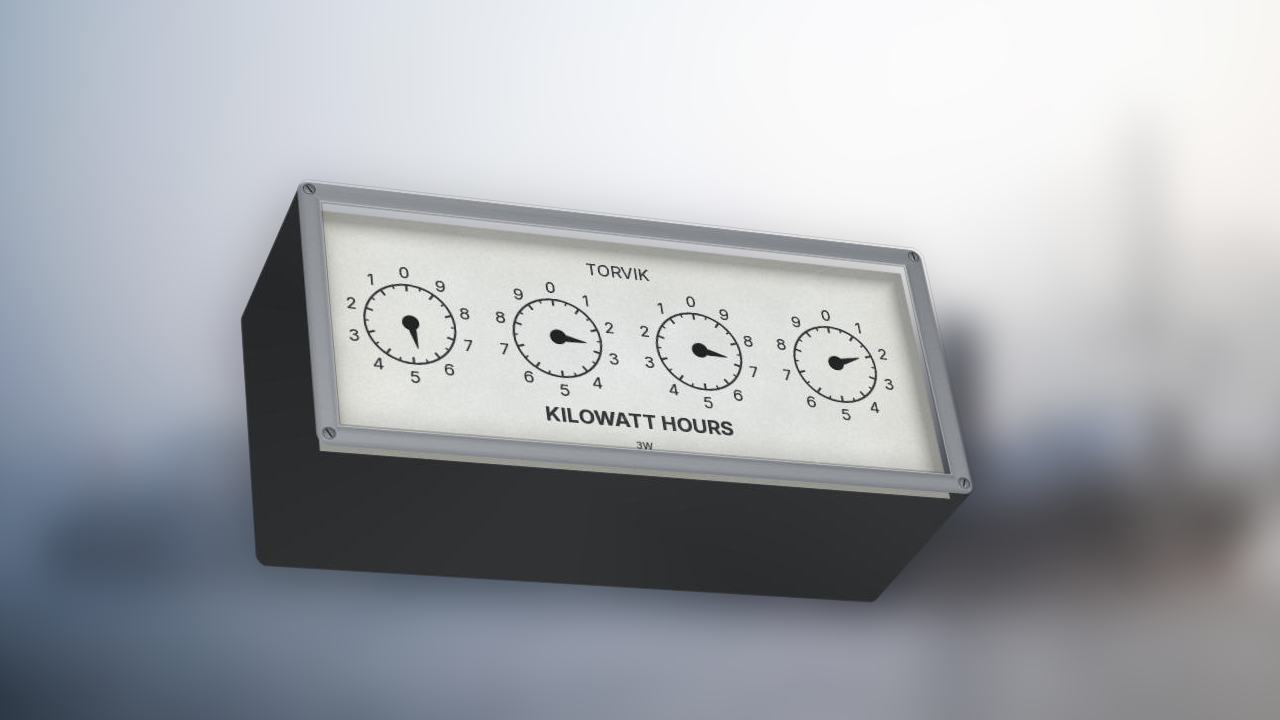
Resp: 5272 kWh
